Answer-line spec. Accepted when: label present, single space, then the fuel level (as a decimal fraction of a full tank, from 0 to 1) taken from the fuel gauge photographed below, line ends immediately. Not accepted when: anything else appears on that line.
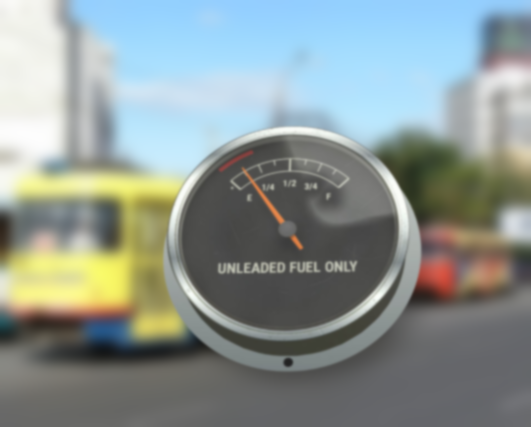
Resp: 0.125
